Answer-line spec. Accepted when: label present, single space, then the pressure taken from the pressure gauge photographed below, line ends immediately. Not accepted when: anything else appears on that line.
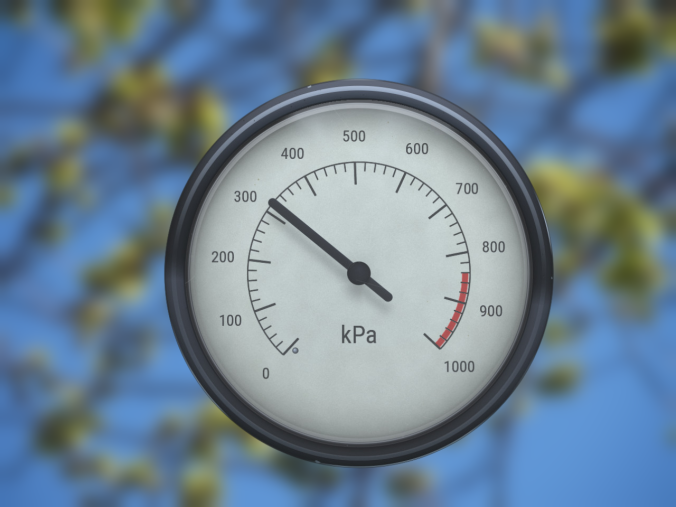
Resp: 320 kPa
